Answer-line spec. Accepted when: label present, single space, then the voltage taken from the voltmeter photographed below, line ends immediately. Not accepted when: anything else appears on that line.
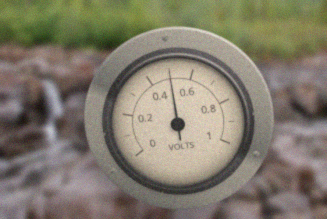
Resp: 0.5 V
